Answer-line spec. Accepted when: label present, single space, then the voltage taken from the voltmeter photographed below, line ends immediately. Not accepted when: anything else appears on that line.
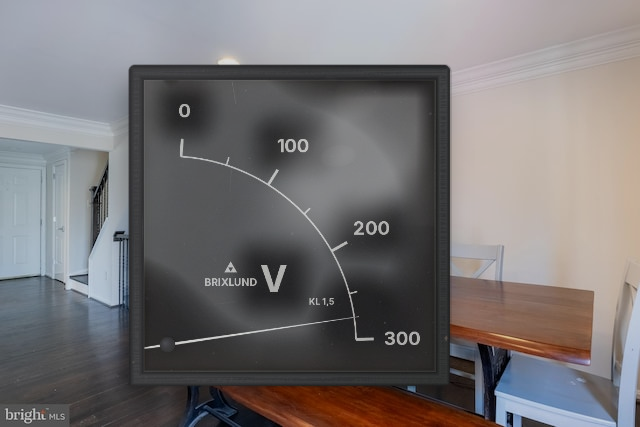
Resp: 275 V
